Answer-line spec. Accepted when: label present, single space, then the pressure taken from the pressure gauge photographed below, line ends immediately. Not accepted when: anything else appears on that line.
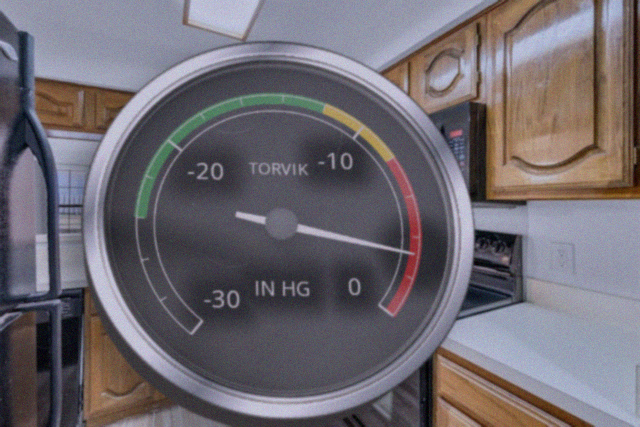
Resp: -3 inHg
